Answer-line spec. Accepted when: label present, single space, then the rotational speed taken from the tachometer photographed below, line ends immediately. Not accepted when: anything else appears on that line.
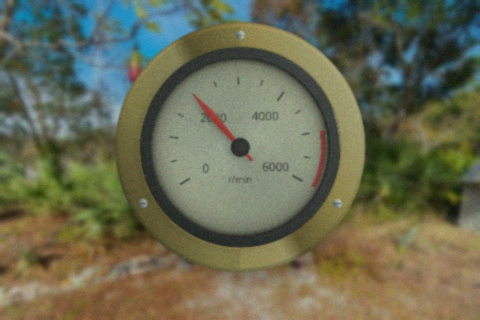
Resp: 2000 rpm
